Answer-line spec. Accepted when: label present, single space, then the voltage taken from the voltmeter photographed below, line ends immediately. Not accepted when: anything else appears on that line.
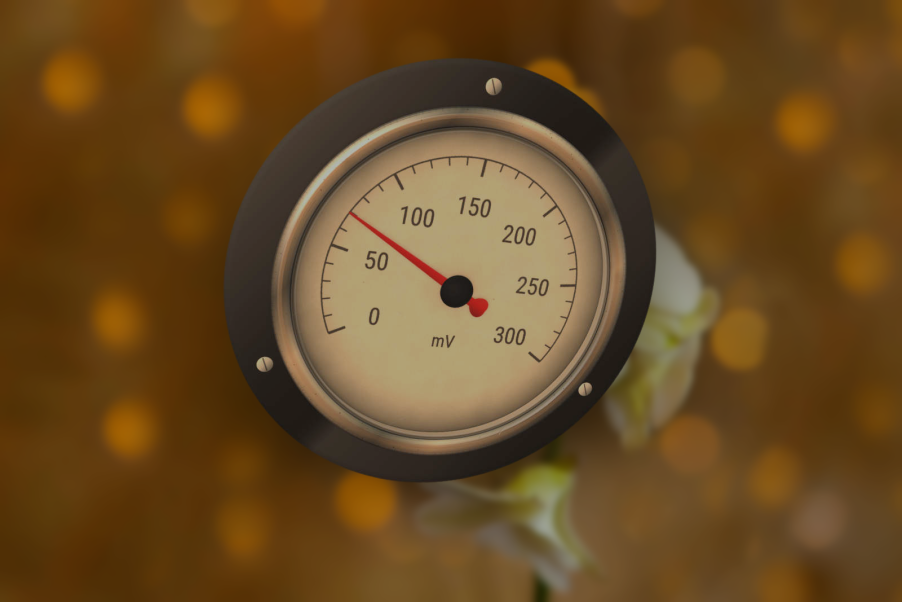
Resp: 70 mV
